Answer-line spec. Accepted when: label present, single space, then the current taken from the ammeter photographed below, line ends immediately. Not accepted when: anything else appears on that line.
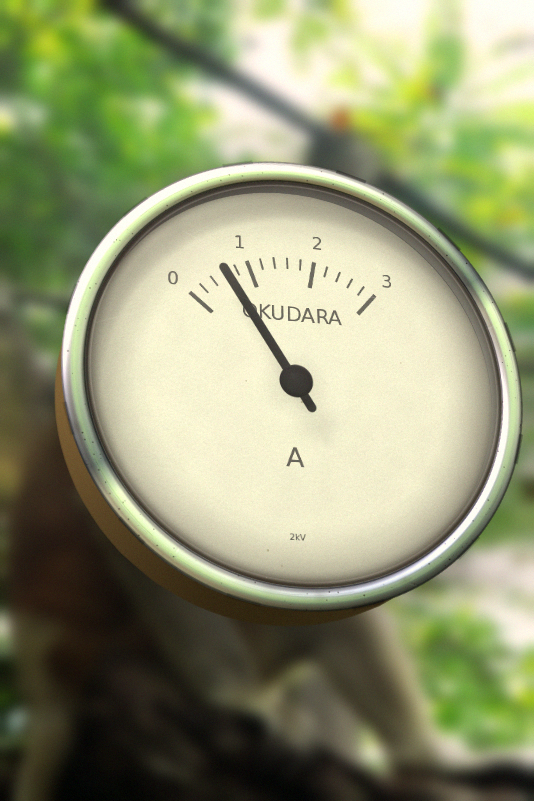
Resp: 0.6 A
